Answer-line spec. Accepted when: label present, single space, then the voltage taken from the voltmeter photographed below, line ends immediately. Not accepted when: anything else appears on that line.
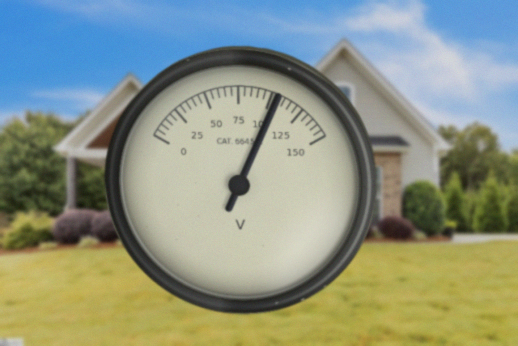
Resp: 105 V
